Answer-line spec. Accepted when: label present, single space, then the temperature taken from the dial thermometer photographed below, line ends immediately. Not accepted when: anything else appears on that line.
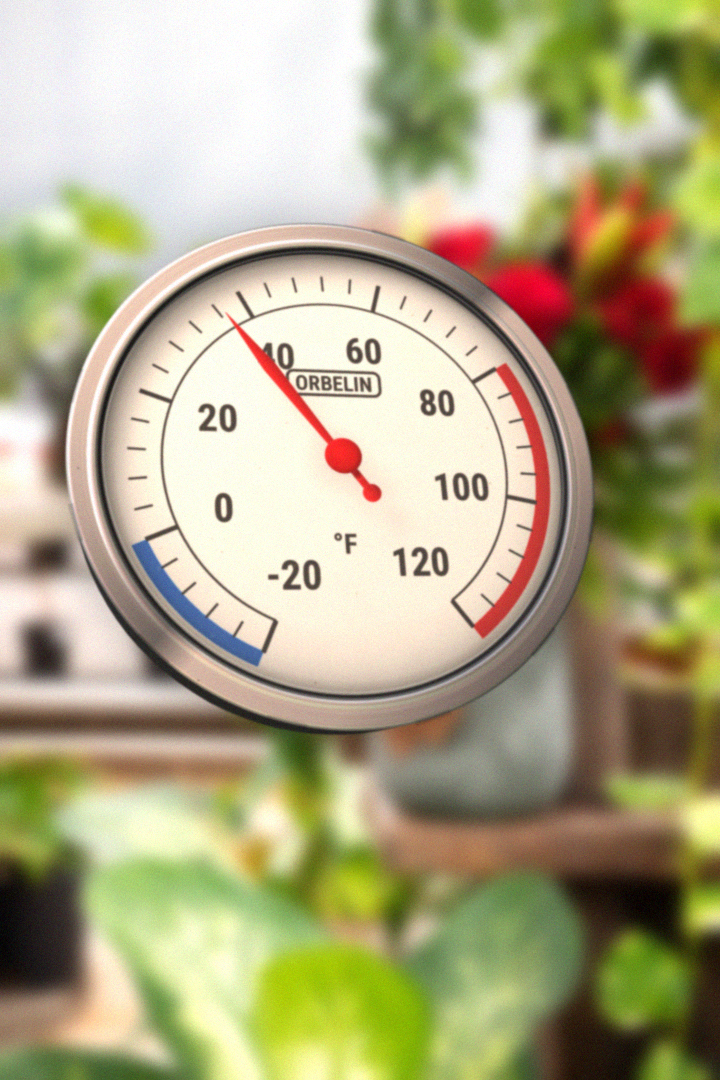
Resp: 36 °F
